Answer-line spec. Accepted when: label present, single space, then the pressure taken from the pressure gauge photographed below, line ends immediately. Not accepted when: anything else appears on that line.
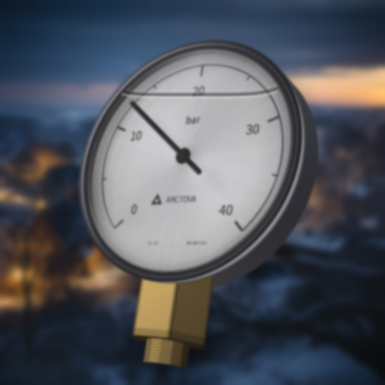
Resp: 12.5 bar
